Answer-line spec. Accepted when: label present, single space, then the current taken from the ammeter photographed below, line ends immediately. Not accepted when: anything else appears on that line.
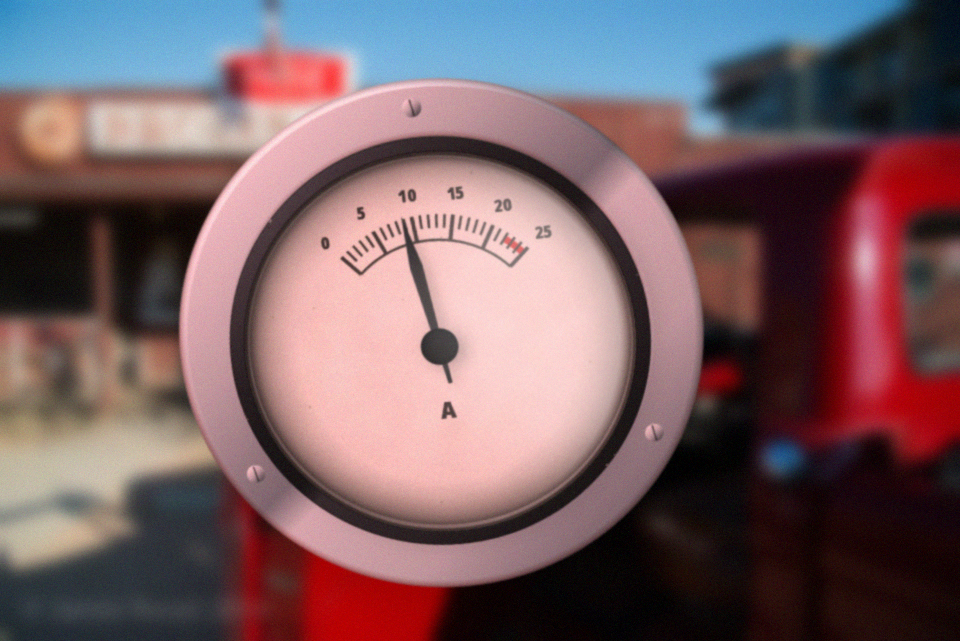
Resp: 9 A
